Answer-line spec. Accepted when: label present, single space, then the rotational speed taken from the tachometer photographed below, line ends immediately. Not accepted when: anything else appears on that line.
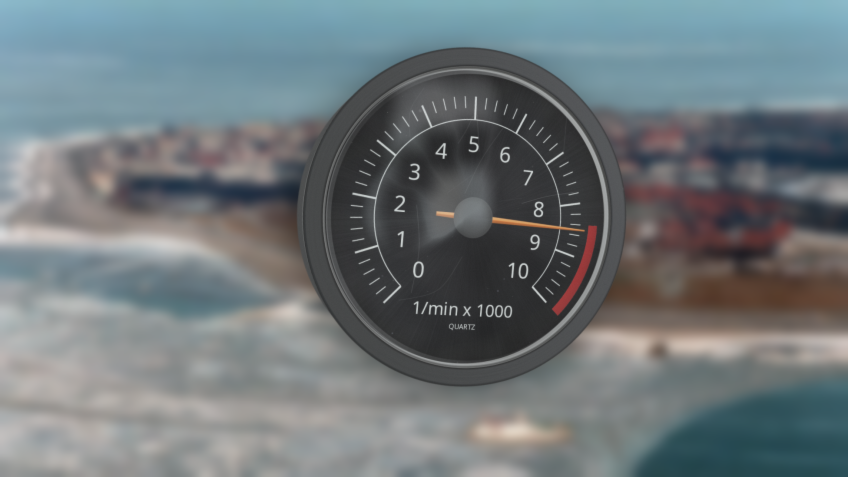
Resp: 8500 rpm
